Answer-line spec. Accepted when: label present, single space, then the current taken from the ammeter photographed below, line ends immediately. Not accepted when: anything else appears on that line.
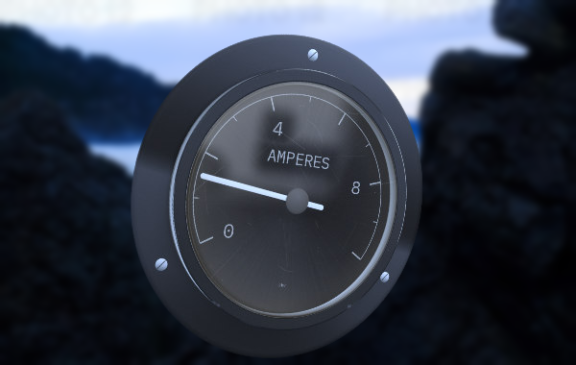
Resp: 1.5 A
